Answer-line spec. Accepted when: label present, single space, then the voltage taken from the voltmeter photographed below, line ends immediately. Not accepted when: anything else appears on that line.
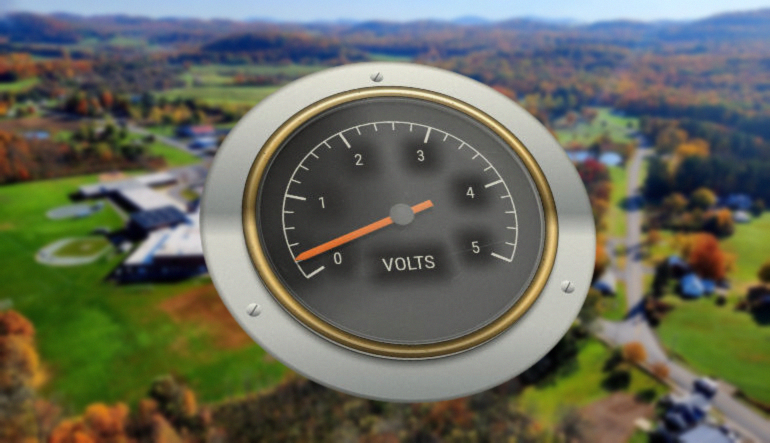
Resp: 0.2 V
